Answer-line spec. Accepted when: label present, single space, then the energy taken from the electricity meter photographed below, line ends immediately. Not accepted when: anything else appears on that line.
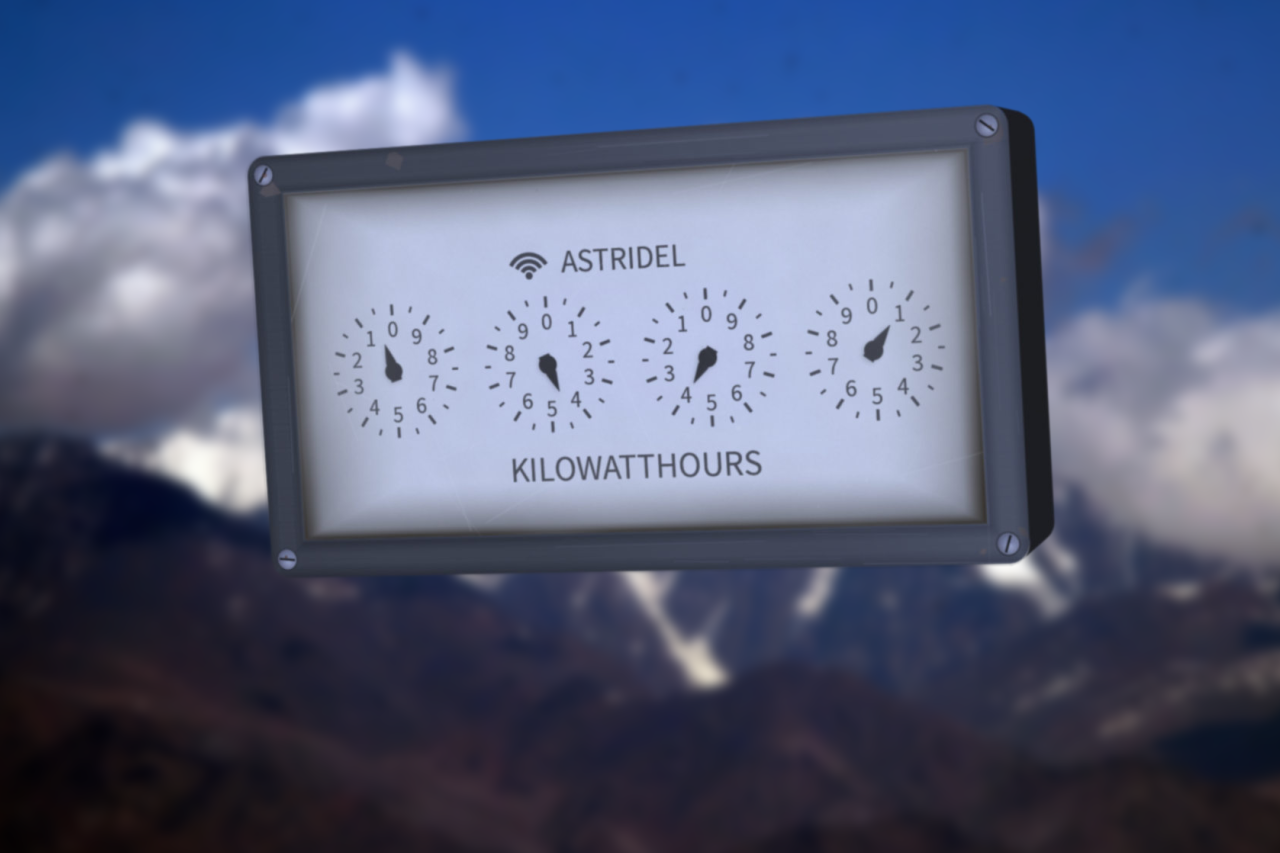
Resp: 441 kWh
